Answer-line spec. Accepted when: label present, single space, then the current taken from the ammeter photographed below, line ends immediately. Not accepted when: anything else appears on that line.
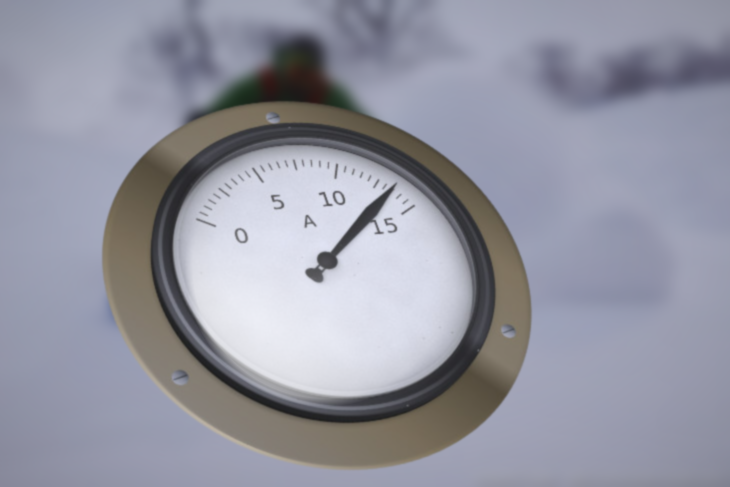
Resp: 13.5 A
